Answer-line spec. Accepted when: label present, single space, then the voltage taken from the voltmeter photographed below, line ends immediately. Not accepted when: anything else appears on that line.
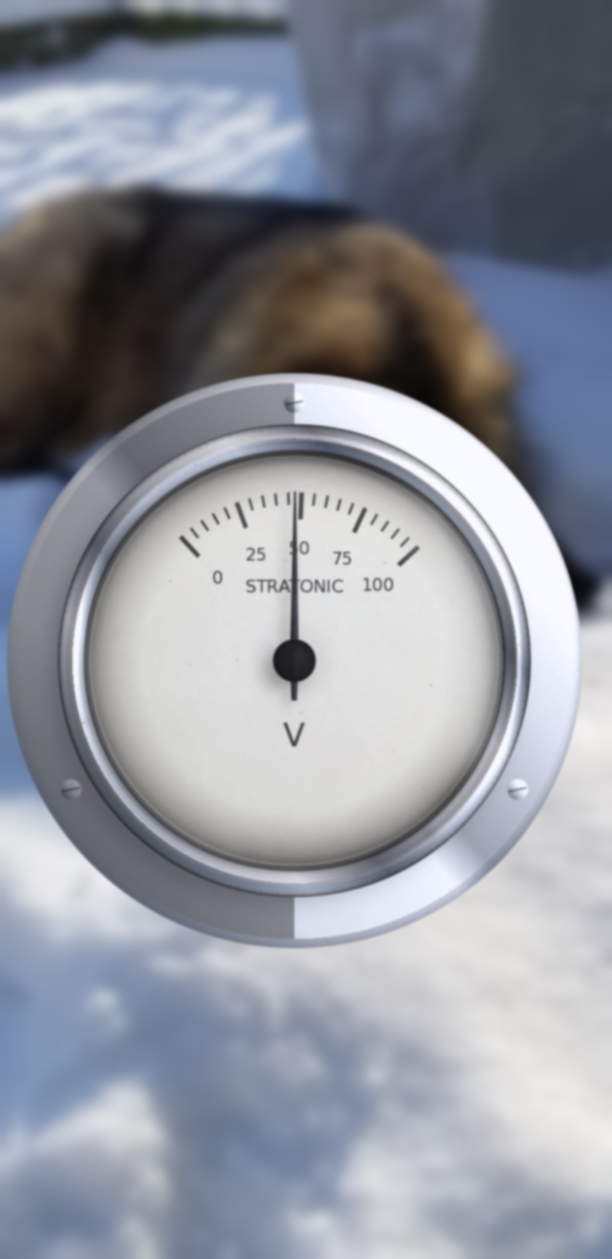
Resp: 47.5 V
